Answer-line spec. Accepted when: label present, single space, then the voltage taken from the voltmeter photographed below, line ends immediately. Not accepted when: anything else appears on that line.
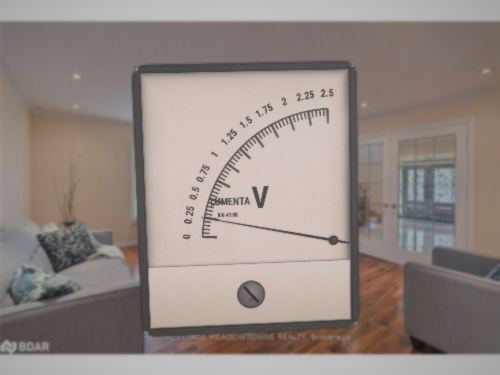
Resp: 0.25 V
